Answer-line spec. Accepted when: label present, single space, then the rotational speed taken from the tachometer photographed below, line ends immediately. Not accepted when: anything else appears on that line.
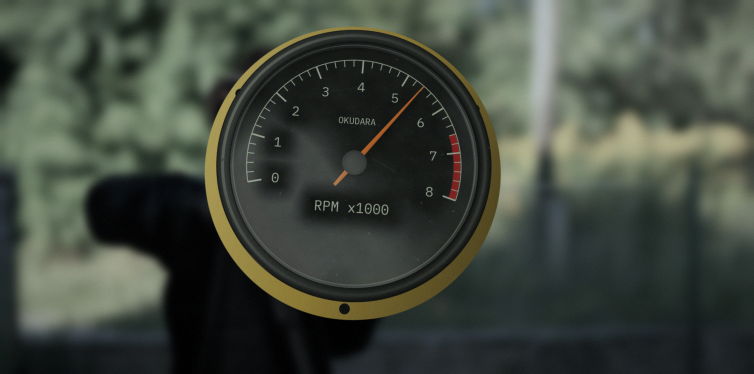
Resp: 5400 rpm
